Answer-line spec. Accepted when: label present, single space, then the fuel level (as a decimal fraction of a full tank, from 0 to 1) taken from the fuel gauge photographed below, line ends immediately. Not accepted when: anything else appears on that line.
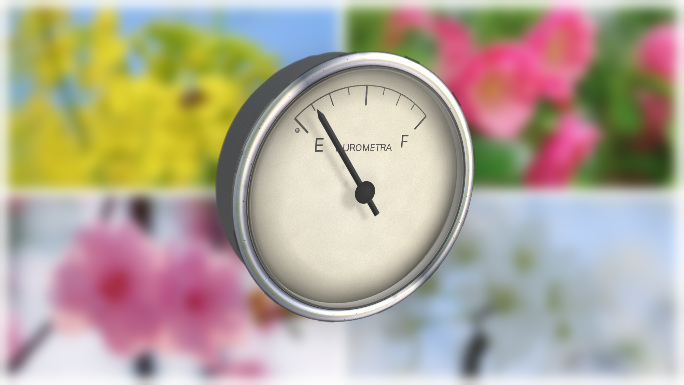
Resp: 0.125
